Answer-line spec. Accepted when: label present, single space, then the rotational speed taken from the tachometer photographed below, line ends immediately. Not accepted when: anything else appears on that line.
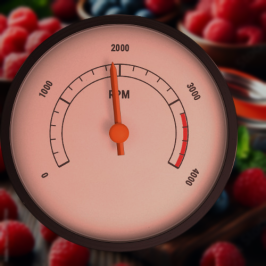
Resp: 1900 rpm
